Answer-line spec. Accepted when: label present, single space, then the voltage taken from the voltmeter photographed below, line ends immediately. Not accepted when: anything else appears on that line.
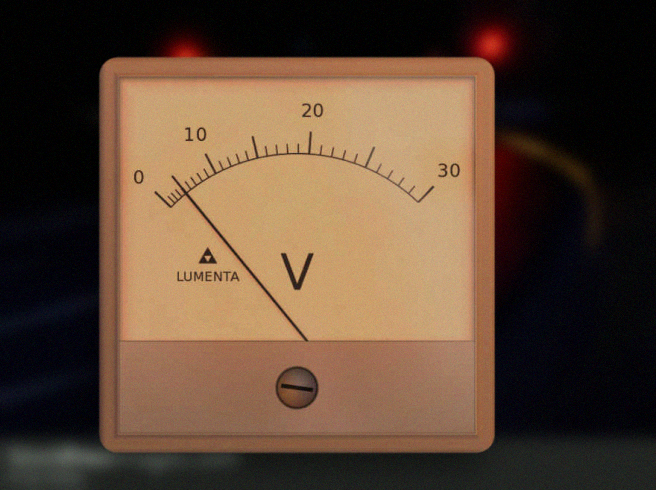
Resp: 5 V
